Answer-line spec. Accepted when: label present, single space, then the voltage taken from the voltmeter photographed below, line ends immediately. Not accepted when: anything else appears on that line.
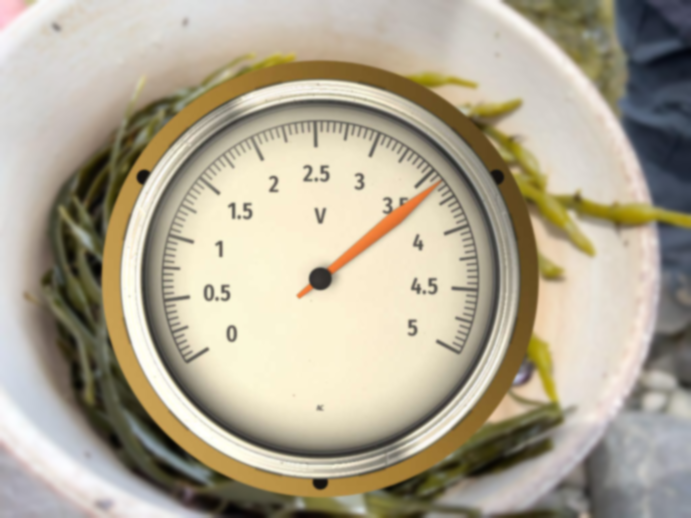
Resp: 3.6 V
